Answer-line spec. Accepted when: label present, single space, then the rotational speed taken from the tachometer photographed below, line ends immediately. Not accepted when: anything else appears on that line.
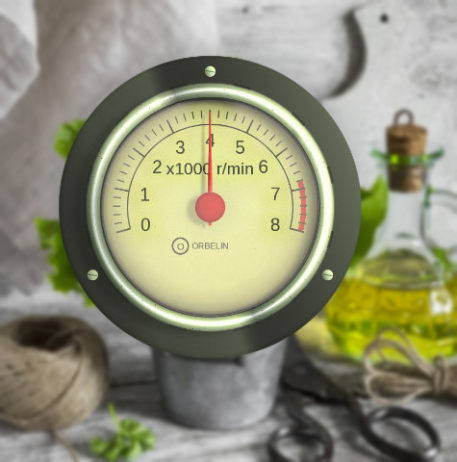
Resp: 4000 rpm
